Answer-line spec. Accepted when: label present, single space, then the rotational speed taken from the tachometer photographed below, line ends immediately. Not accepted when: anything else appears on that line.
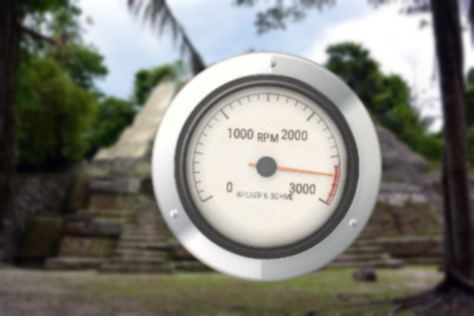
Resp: 2700 rpm
